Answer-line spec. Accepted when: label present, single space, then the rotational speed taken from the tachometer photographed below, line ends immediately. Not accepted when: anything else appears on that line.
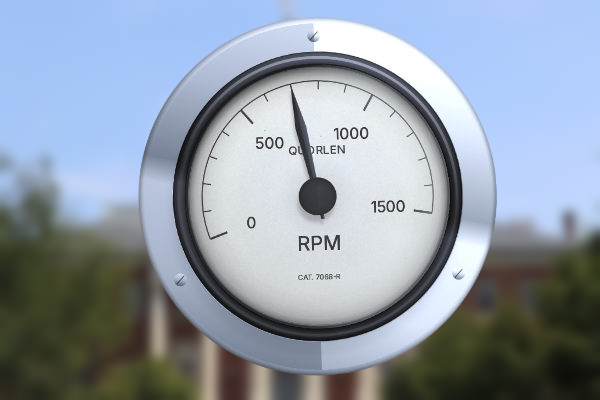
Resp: 700 rpm
